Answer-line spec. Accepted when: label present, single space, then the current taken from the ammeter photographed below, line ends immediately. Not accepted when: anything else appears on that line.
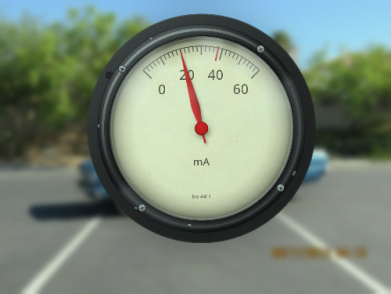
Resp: 20 mA
